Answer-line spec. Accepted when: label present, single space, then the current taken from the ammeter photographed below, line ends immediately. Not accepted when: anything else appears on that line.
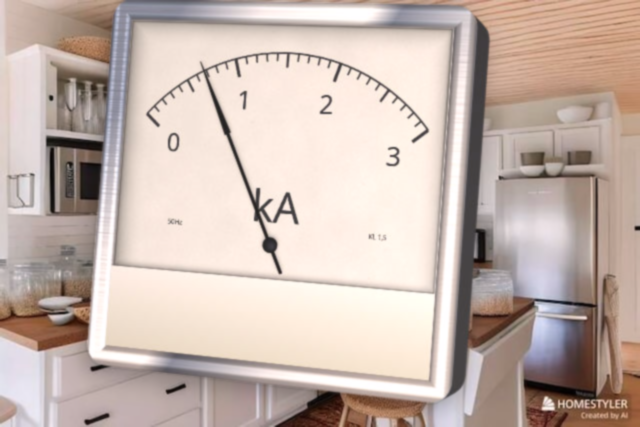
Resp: 0.7 kA
